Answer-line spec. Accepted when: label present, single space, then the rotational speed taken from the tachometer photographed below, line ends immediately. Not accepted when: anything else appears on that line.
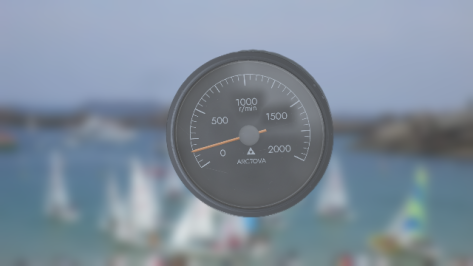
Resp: 150 rpm
